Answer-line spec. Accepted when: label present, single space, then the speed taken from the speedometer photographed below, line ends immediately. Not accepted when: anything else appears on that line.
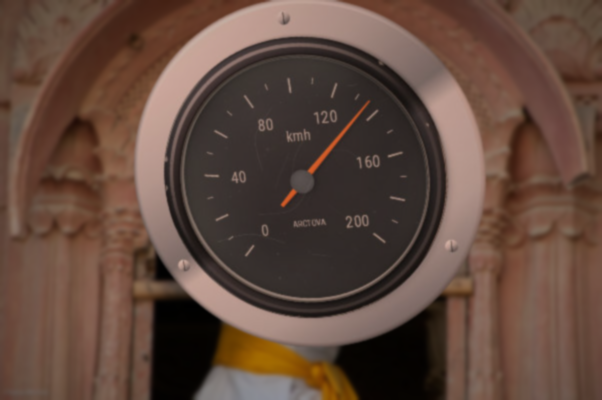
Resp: 135 km/h
